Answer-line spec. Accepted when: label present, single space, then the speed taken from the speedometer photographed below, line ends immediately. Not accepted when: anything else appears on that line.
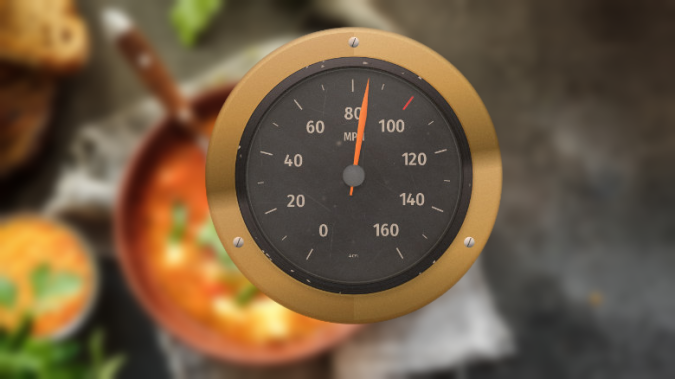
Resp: 85 mph
